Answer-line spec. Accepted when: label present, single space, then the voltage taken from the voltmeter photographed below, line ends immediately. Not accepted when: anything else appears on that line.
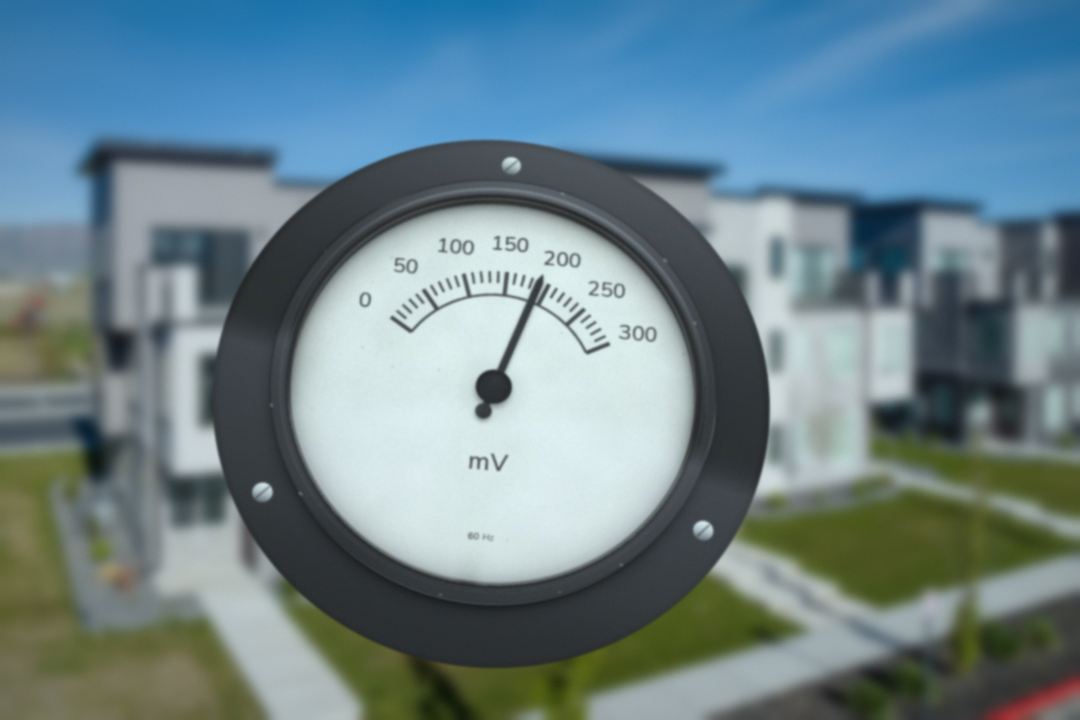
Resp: 190 mV
